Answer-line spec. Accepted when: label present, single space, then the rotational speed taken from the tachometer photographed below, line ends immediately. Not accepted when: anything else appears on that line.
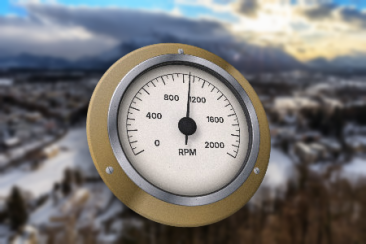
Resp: 1050 rpm
